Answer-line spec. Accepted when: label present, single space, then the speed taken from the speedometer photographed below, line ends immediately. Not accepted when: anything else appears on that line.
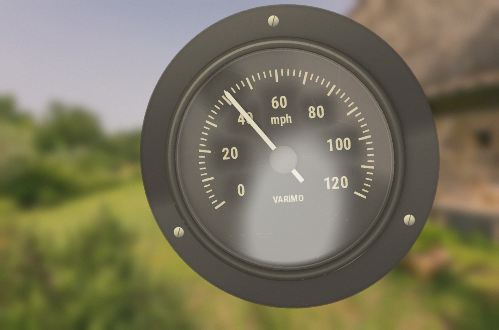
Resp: 42 mph
